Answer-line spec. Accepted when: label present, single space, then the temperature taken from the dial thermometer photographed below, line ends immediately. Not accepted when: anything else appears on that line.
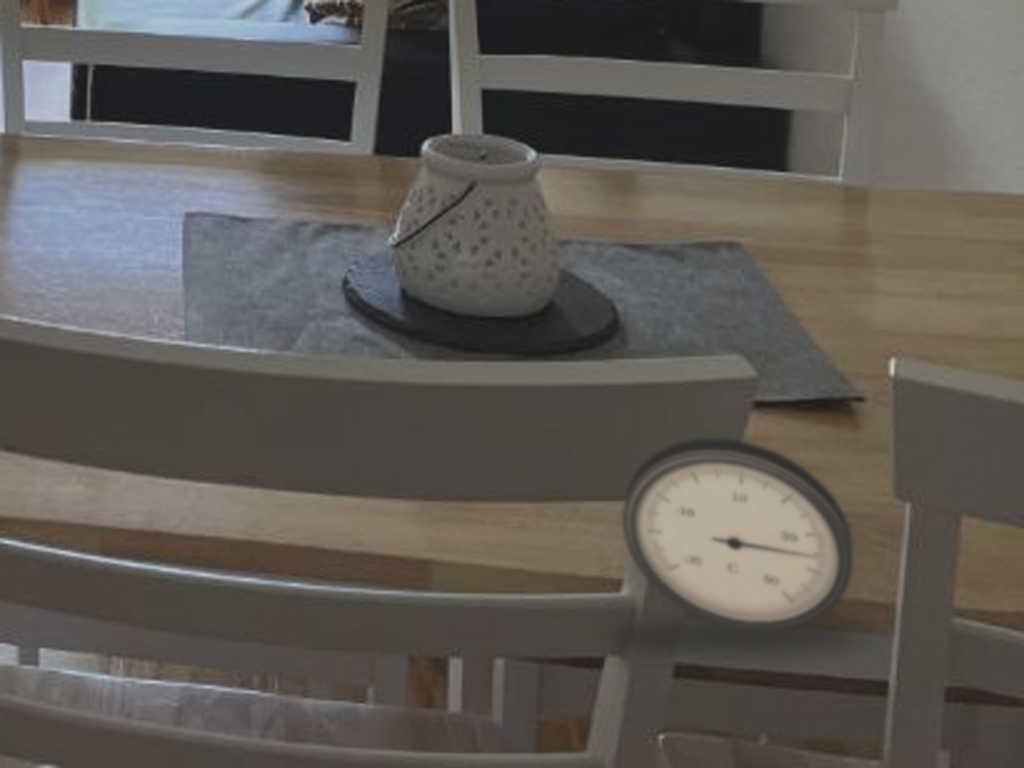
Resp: 35 °C
